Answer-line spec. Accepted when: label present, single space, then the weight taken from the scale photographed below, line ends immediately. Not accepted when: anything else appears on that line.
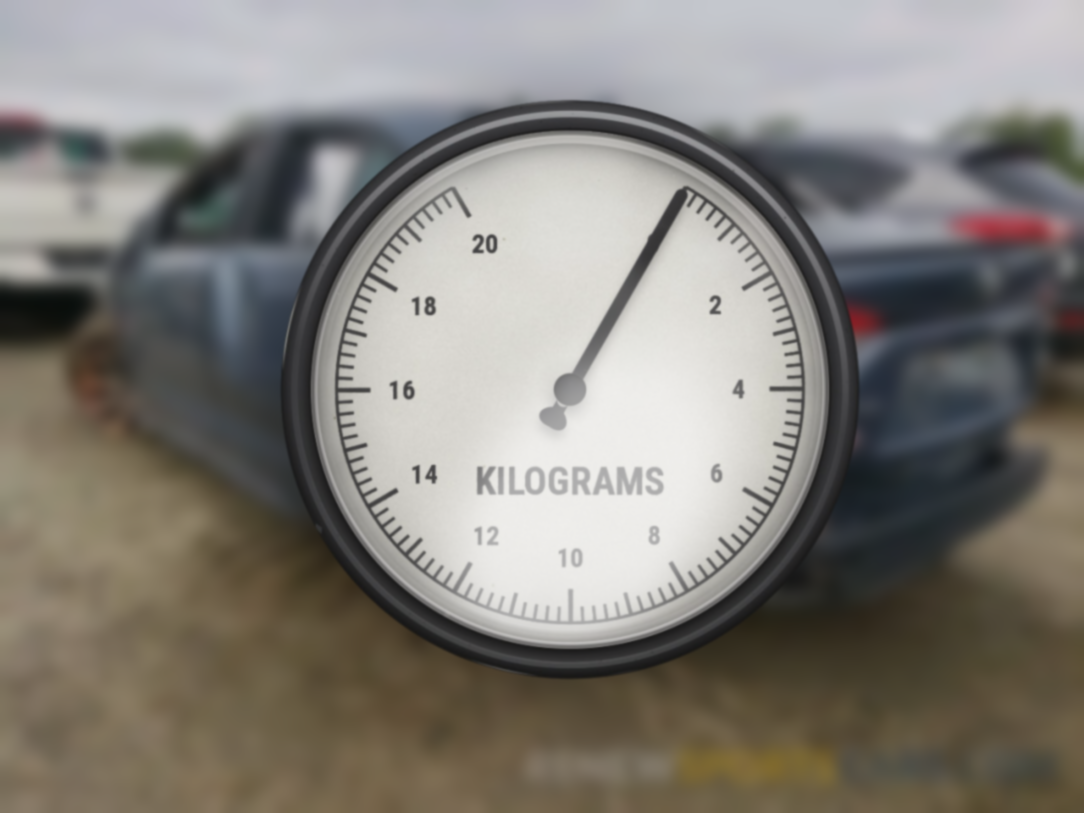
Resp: 0 kg
